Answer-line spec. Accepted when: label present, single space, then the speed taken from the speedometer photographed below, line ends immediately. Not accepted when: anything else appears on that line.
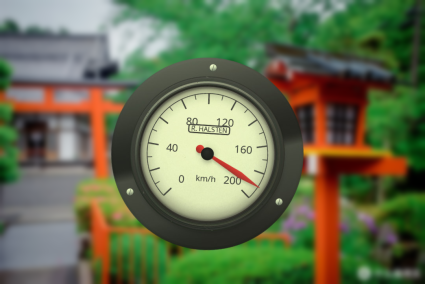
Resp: 190 km/h
